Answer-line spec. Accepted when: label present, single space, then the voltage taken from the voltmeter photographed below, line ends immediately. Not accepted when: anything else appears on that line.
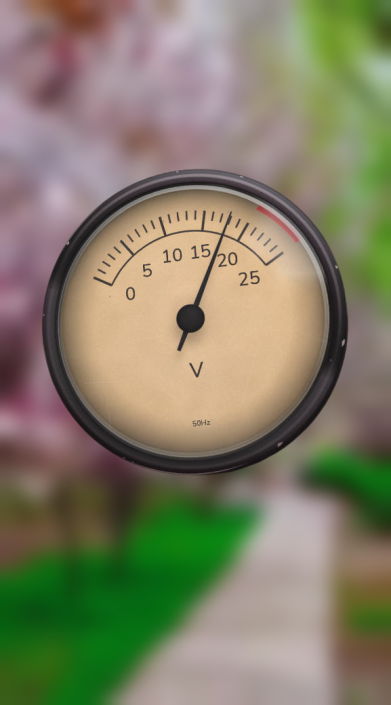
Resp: 18 V
